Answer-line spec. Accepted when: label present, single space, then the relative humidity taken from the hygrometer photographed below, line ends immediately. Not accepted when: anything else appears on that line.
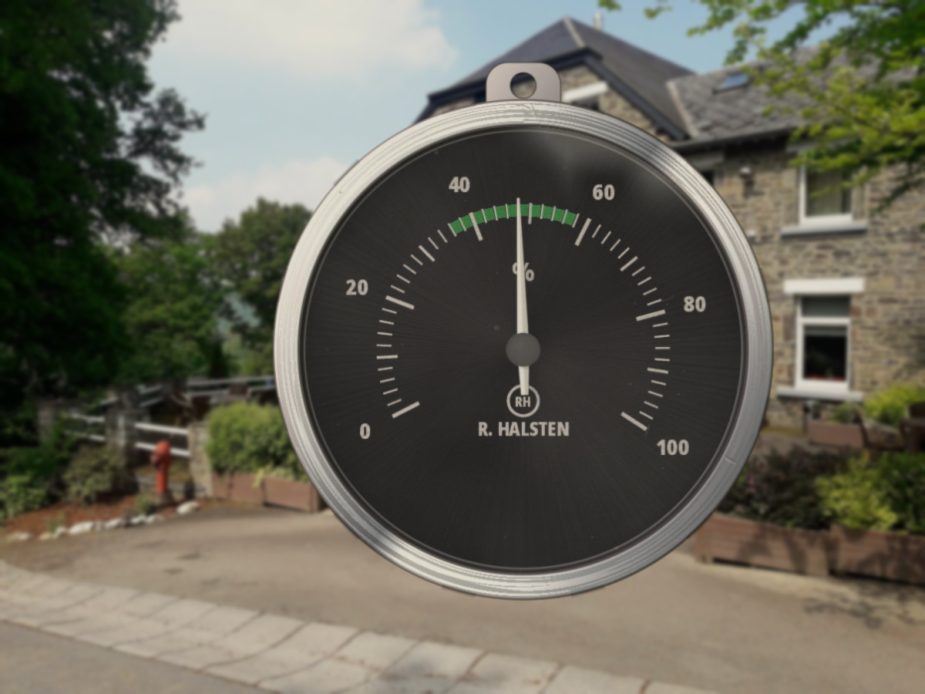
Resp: 48 %
